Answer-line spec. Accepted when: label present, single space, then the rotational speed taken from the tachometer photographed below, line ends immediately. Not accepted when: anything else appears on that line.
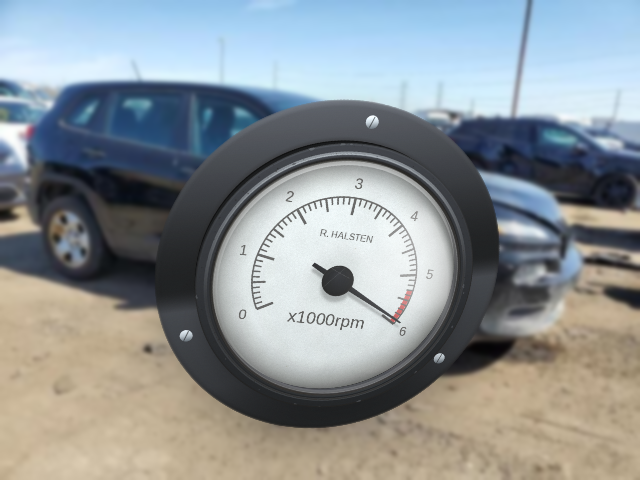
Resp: 5900 rpm
